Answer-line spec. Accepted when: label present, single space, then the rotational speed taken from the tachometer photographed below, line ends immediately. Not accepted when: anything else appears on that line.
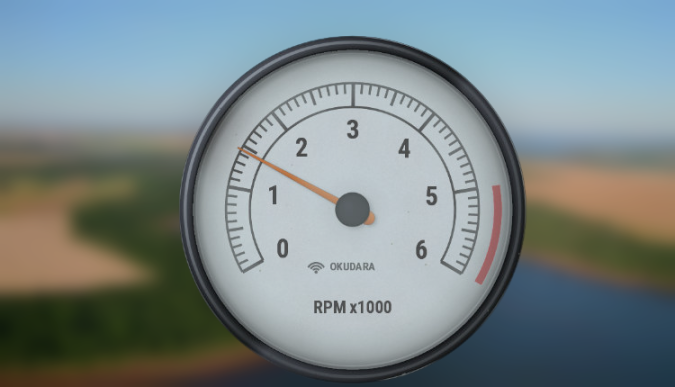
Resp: 1450 rpm
